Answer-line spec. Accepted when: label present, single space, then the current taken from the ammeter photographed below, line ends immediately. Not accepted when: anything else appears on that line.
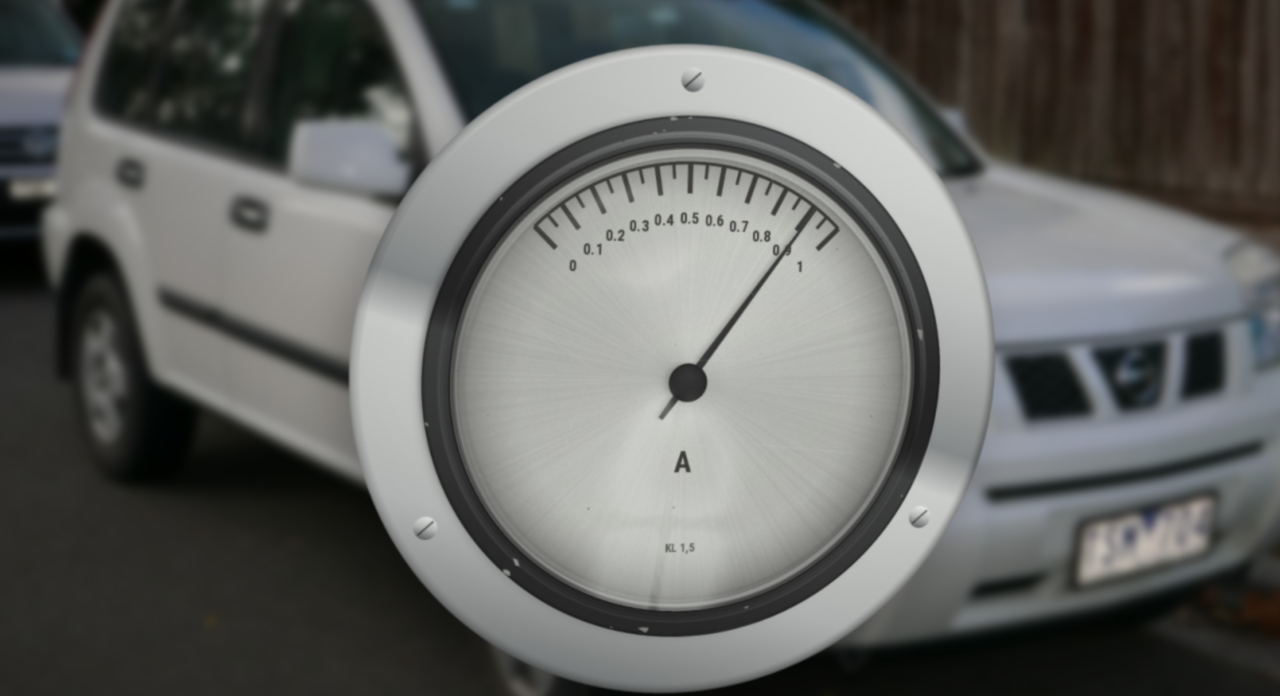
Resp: 0.9 A
